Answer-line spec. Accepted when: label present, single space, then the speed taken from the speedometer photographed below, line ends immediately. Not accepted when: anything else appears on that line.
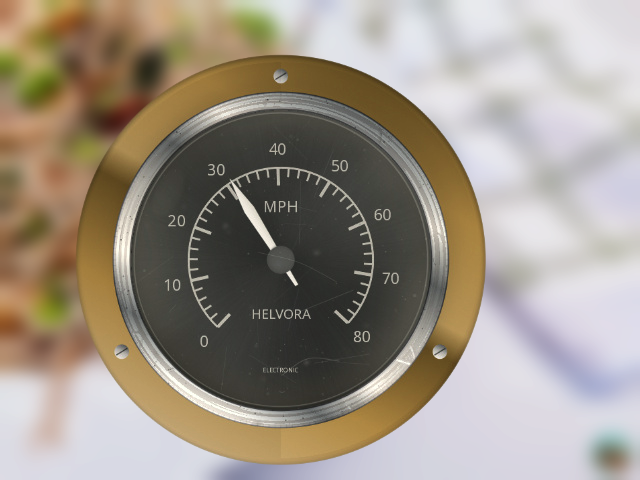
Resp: 31 mph
